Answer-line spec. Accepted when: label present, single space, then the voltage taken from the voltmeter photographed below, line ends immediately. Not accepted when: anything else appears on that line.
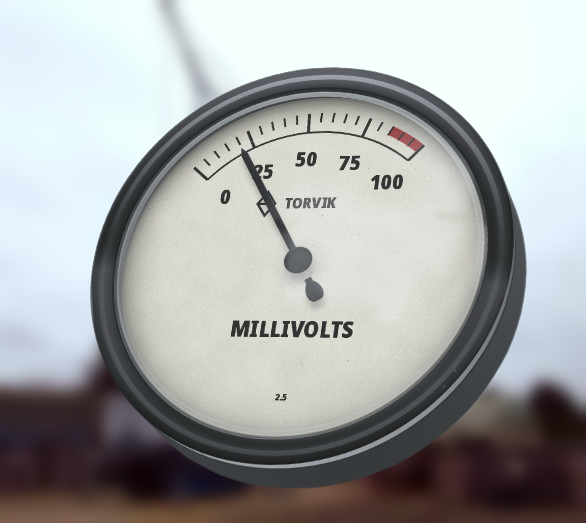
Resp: 20 mV
